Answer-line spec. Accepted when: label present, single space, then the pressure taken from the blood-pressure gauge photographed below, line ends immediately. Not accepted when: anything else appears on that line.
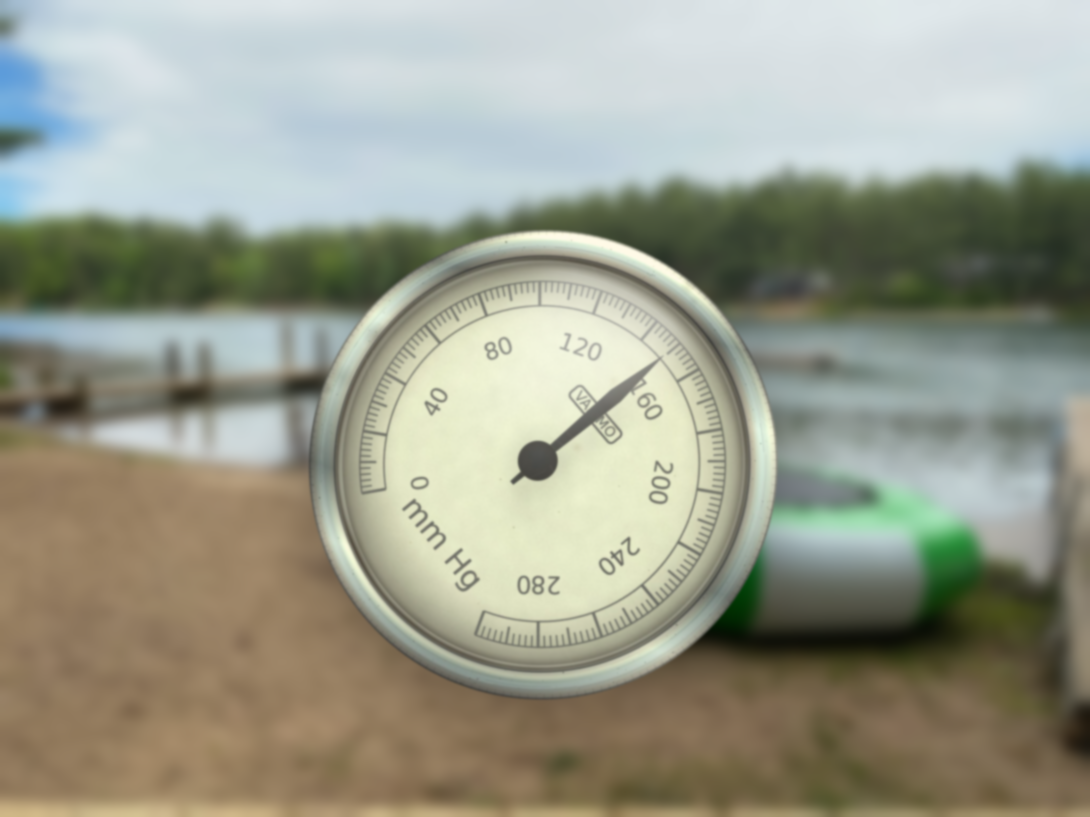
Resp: 150 mmHg
